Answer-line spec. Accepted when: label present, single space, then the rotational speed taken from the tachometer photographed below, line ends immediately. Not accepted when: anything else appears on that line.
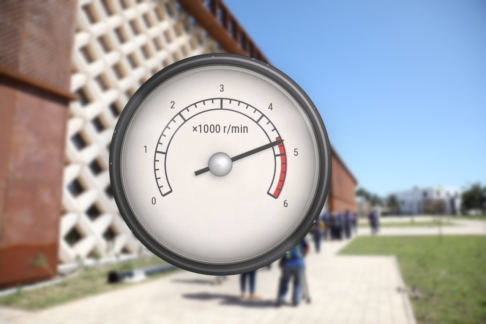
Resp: 4700 rpm
